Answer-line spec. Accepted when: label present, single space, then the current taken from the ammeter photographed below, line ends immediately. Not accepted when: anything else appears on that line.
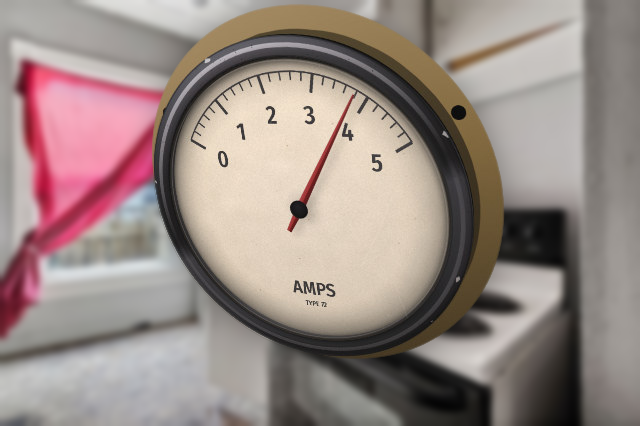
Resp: 3.8 A
